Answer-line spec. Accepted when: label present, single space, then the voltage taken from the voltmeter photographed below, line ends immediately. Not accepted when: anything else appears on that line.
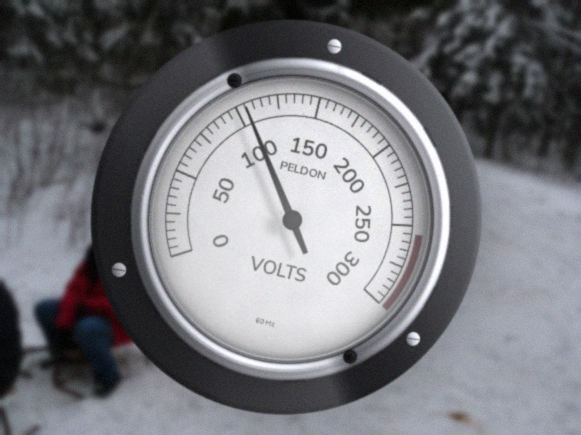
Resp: 105 V
